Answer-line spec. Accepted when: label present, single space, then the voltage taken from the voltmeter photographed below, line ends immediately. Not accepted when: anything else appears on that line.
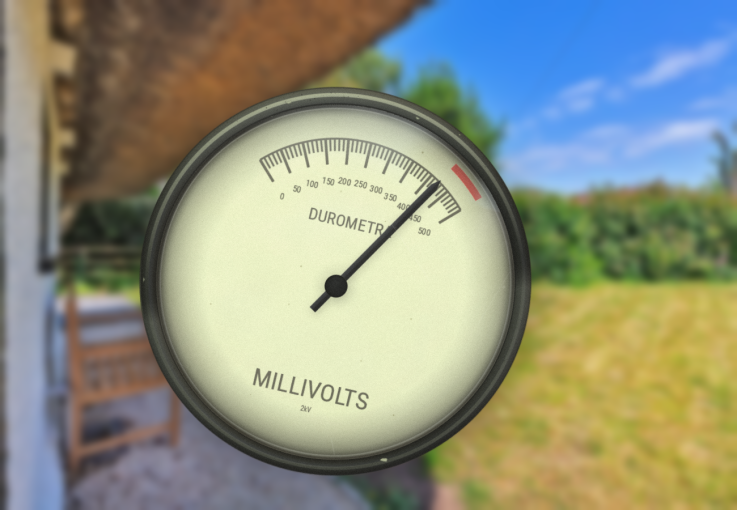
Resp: 420 mV
